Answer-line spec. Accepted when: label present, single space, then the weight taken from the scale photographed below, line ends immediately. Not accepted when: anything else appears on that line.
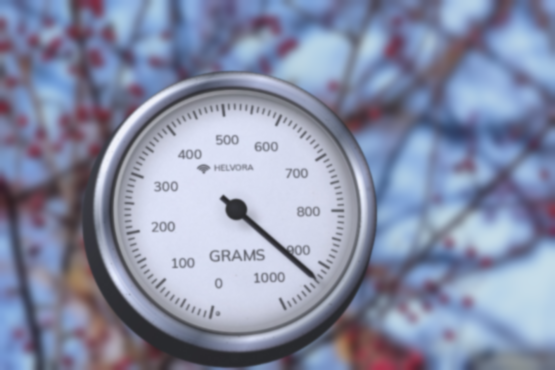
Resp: 930 g
